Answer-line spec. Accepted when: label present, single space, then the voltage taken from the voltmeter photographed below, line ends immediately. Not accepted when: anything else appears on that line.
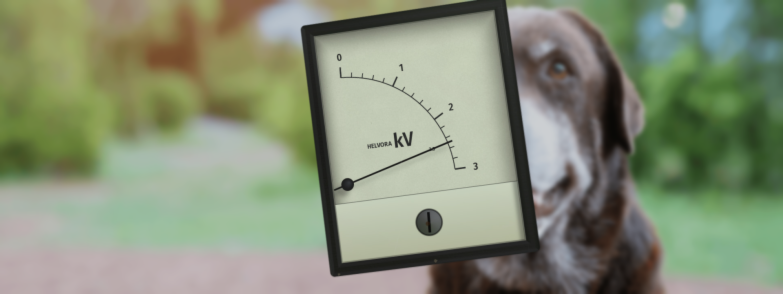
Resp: 2.5 kV
